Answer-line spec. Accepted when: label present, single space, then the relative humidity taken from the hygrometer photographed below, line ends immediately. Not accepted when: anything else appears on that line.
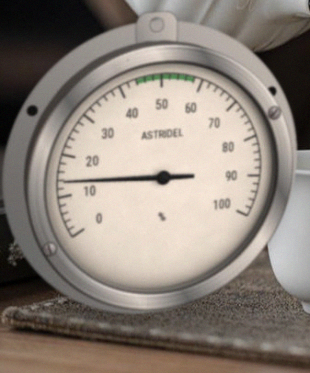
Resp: 14 %
